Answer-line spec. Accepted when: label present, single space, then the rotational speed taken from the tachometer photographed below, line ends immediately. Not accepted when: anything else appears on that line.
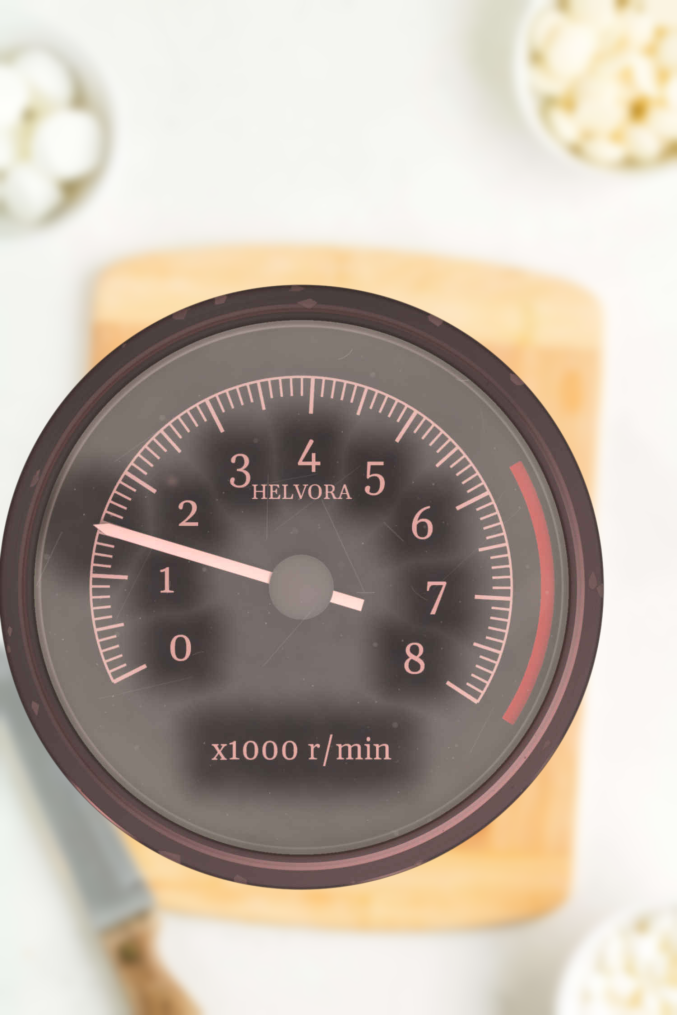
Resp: 1450 rpm
